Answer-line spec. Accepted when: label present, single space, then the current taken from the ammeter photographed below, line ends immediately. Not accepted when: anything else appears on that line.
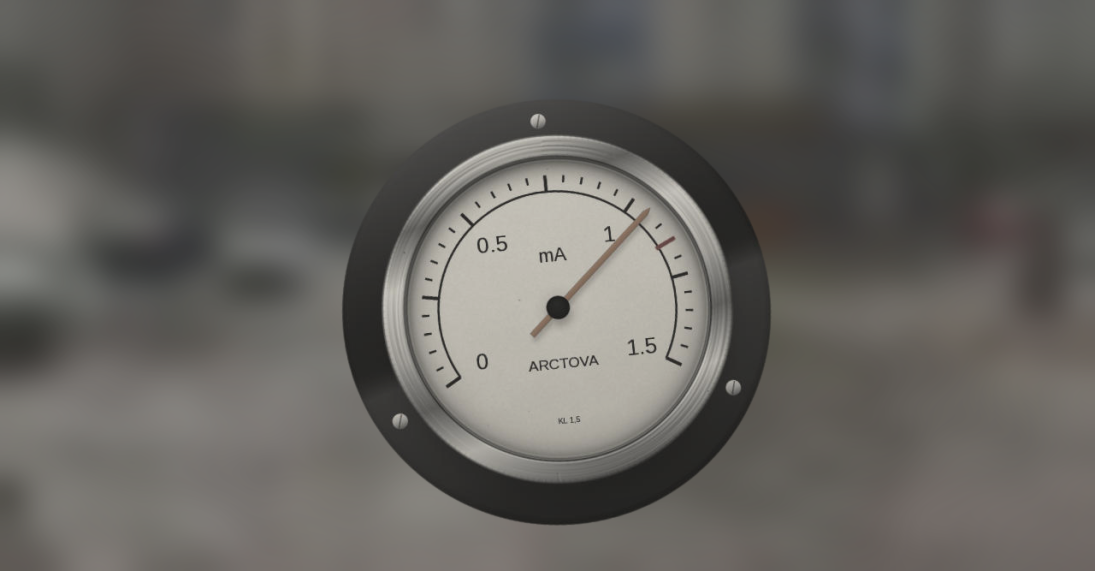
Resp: 1.05 mA
